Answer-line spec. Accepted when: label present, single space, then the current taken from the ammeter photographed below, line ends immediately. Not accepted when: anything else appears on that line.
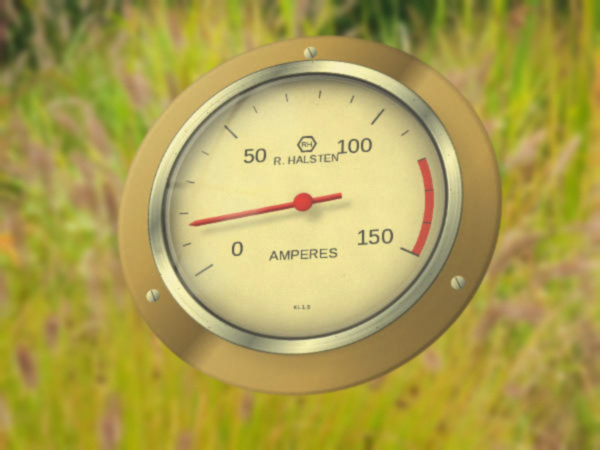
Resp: 15 A
